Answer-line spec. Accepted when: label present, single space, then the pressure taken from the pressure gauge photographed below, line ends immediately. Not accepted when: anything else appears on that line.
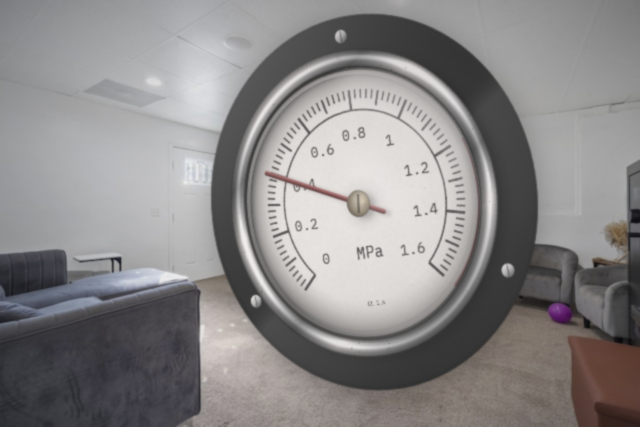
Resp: 0.4 MPa
